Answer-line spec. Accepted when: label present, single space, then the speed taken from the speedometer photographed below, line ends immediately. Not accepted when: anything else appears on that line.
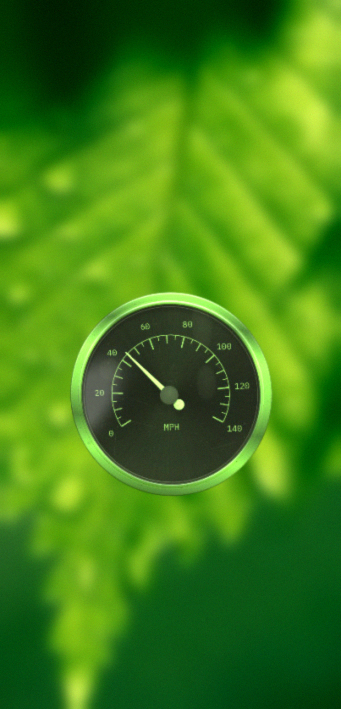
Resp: 45 mph
